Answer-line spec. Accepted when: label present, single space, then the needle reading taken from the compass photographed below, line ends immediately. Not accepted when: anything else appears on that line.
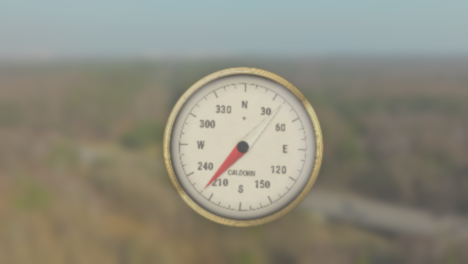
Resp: 220 °
